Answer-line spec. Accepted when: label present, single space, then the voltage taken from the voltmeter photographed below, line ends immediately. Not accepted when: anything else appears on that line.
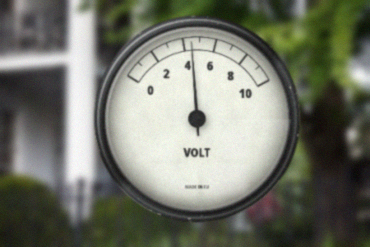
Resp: 4.5 V
